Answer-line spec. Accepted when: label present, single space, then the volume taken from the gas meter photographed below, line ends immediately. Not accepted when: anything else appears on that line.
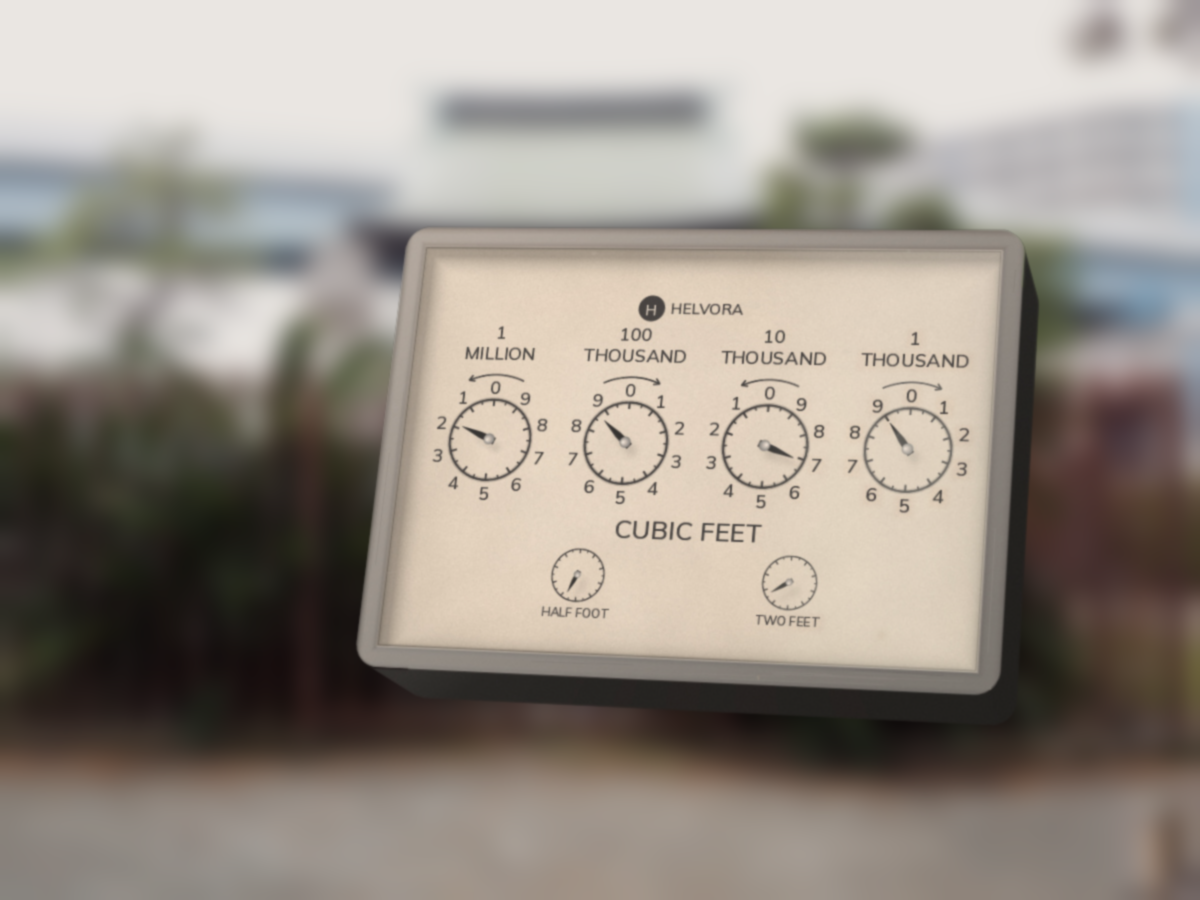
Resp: 186900 ft³
